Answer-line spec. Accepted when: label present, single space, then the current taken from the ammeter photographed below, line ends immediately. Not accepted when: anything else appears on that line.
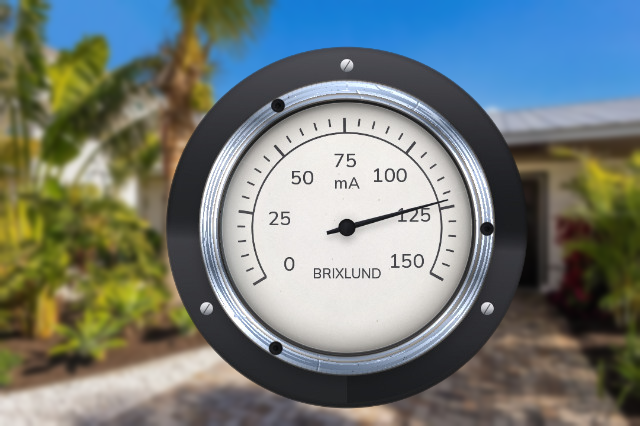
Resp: 122.5 mA
